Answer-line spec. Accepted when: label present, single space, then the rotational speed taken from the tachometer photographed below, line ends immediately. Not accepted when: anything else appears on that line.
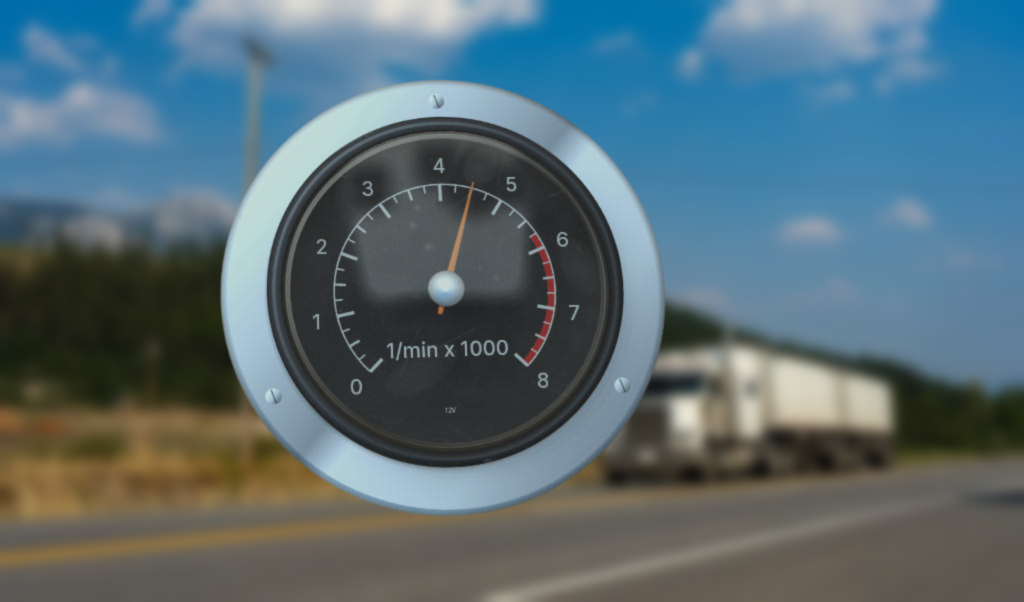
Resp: 4500 rpm
